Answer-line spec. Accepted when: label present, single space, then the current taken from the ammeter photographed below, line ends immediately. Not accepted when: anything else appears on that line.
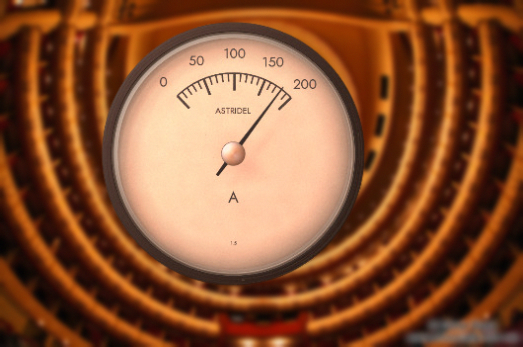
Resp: 180 A
